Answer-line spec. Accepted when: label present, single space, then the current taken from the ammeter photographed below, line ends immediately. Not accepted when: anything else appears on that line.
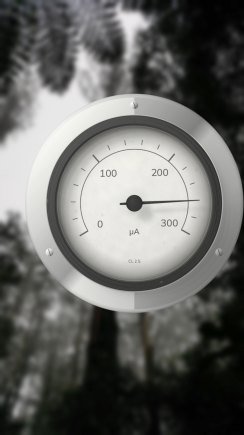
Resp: 260 µA
